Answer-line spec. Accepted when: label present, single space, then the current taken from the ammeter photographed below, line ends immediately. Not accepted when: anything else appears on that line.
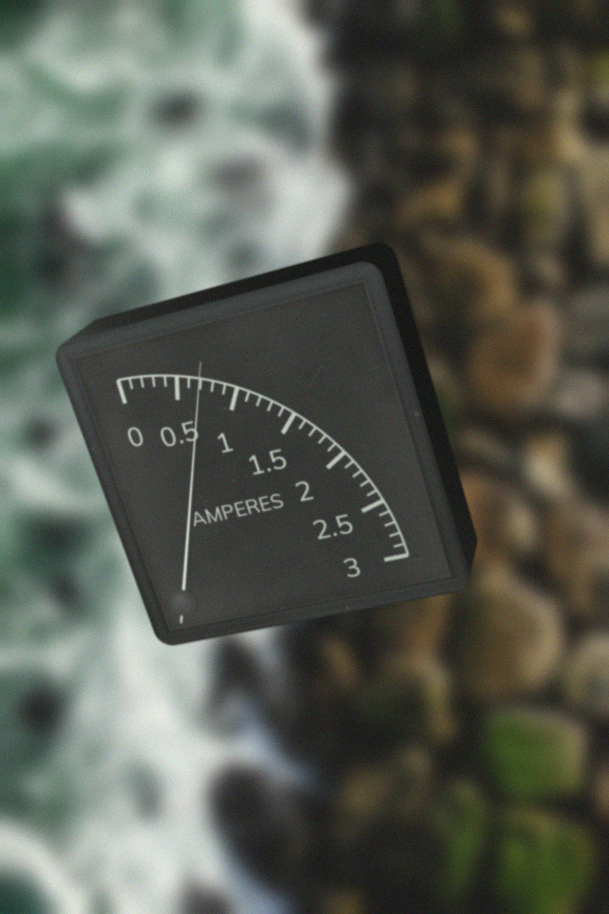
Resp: 0.7 A
